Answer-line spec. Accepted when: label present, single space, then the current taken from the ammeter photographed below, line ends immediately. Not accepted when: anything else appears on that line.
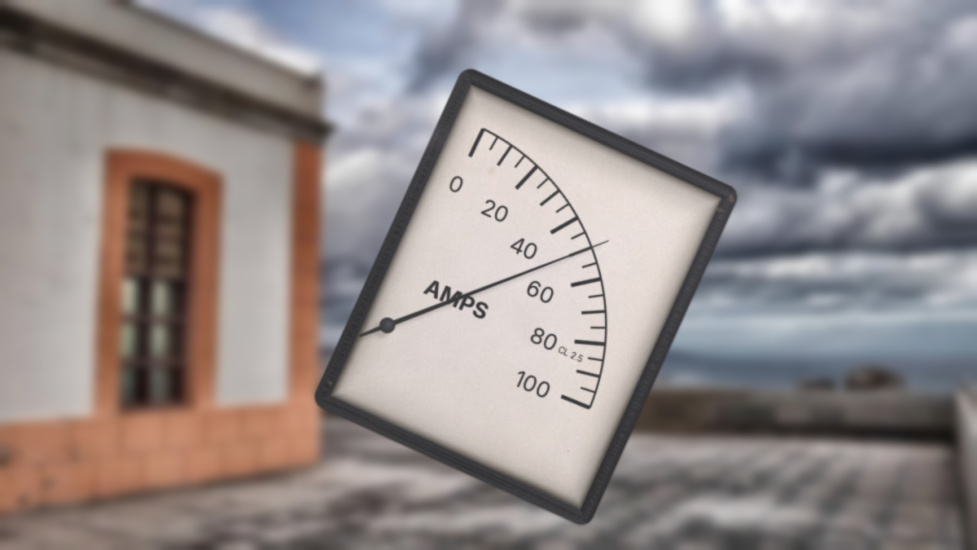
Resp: 50 A
